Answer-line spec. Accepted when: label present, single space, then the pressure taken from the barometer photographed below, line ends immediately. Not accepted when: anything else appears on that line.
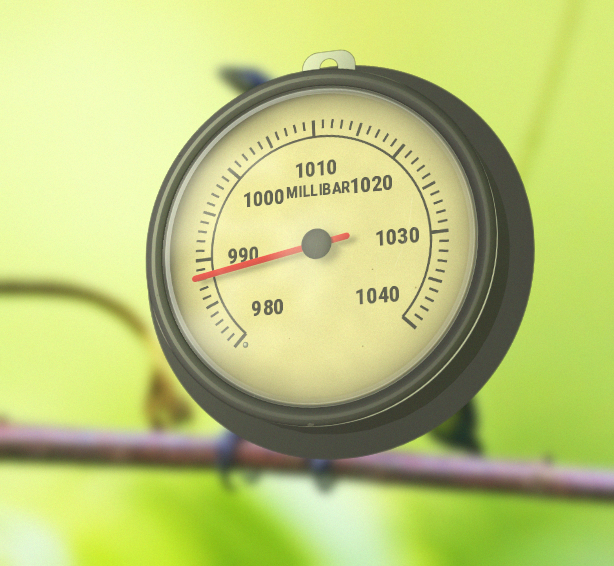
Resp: 988 mbar
